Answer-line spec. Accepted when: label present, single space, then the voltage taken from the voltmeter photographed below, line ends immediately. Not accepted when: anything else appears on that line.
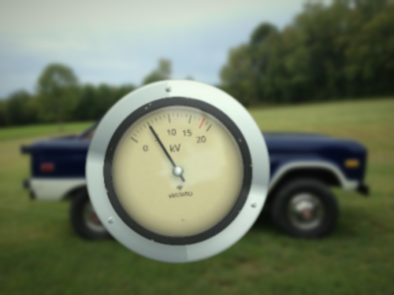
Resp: 5 kV
